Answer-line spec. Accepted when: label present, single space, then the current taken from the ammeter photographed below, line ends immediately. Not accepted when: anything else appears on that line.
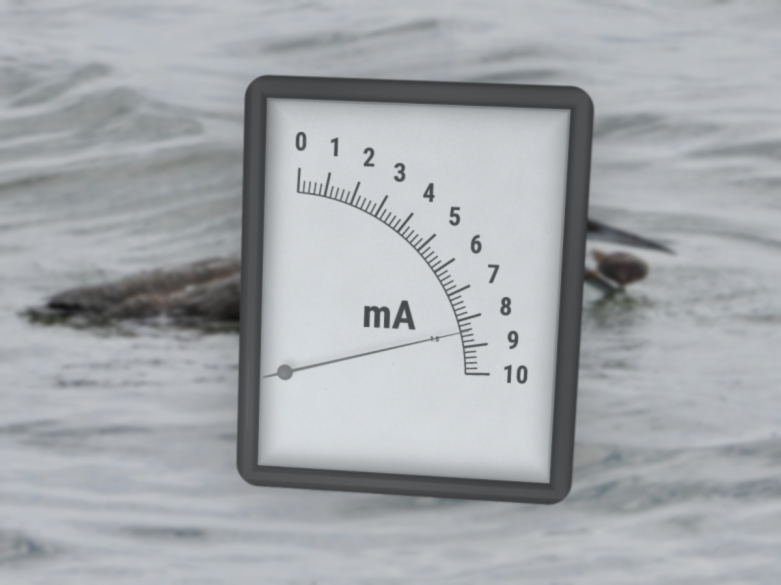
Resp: 8.4 mA
